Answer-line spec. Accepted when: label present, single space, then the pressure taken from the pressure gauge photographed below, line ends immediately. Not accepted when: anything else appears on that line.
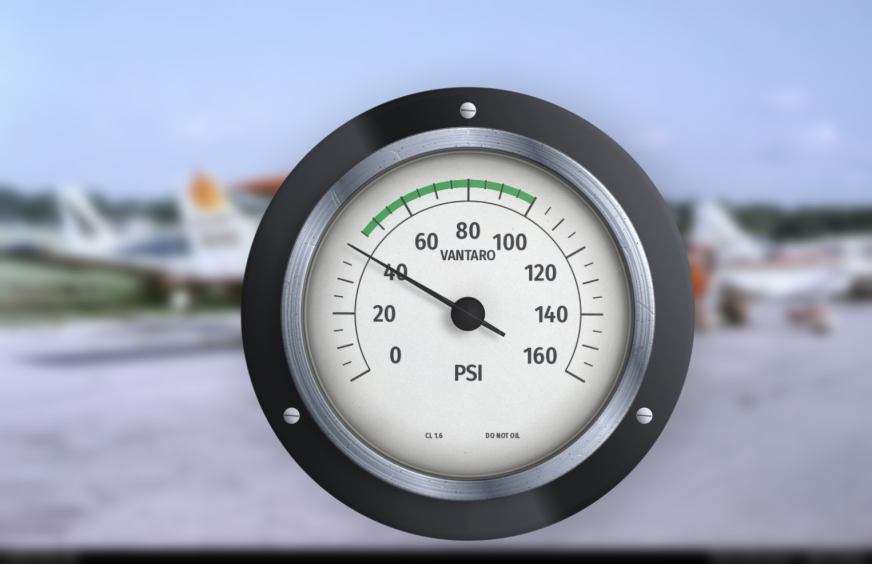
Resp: 40 psi
